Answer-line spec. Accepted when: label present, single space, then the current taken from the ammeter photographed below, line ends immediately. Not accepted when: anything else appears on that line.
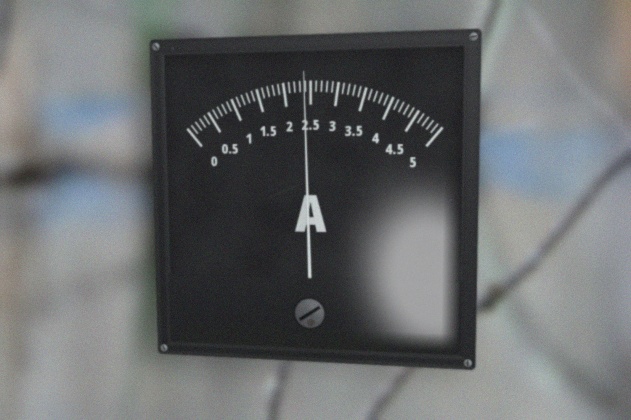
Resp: 2.4 A
